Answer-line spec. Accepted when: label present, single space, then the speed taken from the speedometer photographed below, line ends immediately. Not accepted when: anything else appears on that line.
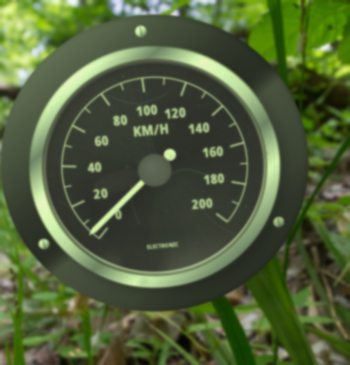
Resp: 5 km/h
